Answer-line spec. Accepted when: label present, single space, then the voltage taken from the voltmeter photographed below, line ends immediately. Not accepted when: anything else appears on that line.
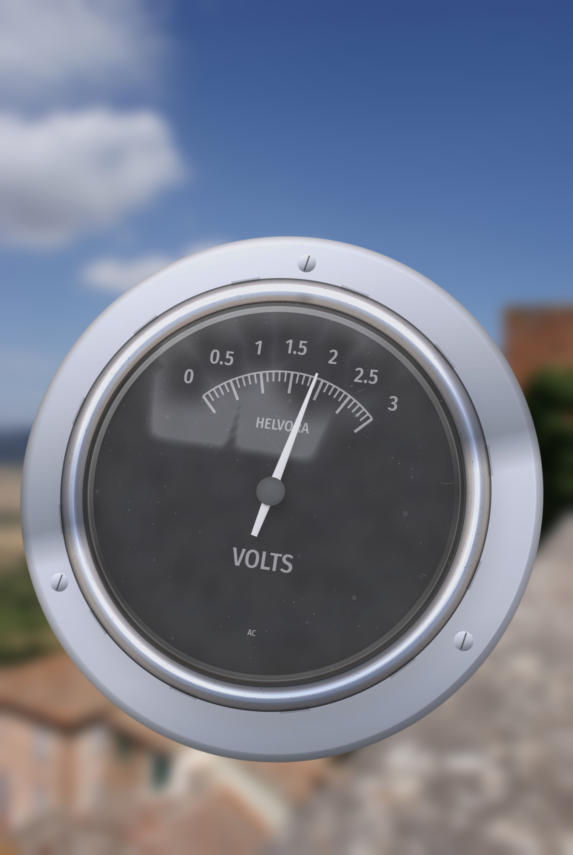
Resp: 1.9 V
